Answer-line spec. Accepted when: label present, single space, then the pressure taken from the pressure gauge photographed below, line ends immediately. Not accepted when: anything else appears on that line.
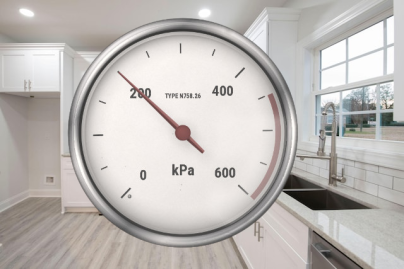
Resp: 200 kPa
